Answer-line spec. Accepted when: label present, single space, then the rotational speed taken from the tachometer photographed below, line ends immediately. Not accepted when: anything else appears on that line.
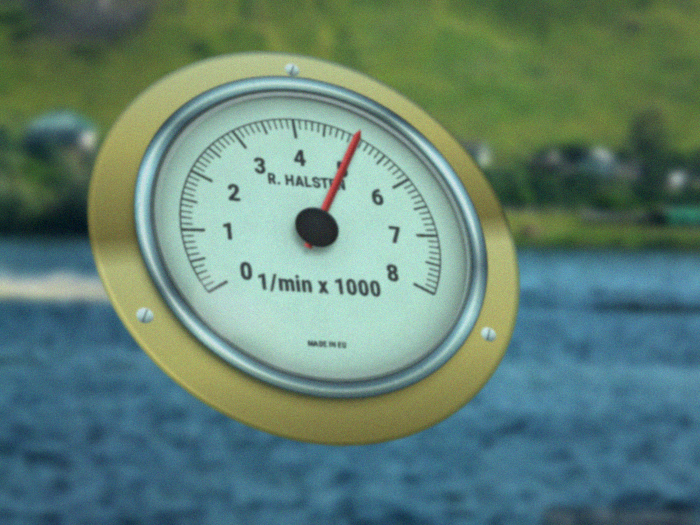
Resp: 5000 rpm
